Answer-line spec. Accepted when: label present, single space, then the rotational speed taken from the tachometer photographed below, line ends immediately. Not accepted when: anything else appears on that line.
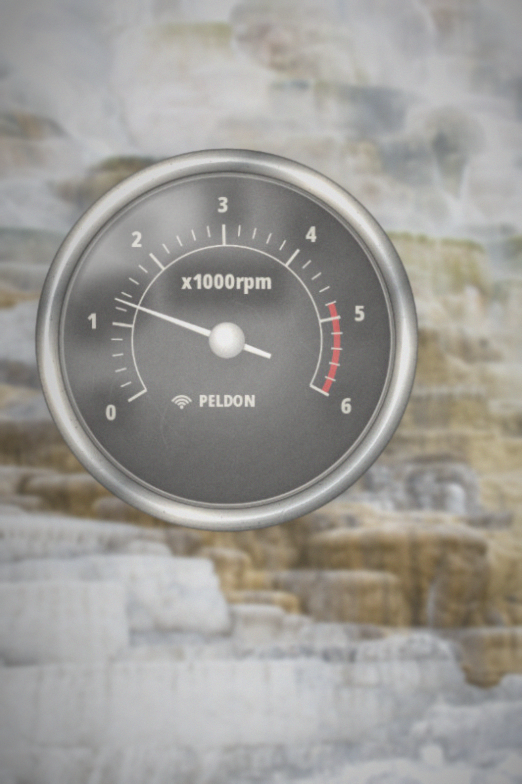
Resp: 1300 rpm
